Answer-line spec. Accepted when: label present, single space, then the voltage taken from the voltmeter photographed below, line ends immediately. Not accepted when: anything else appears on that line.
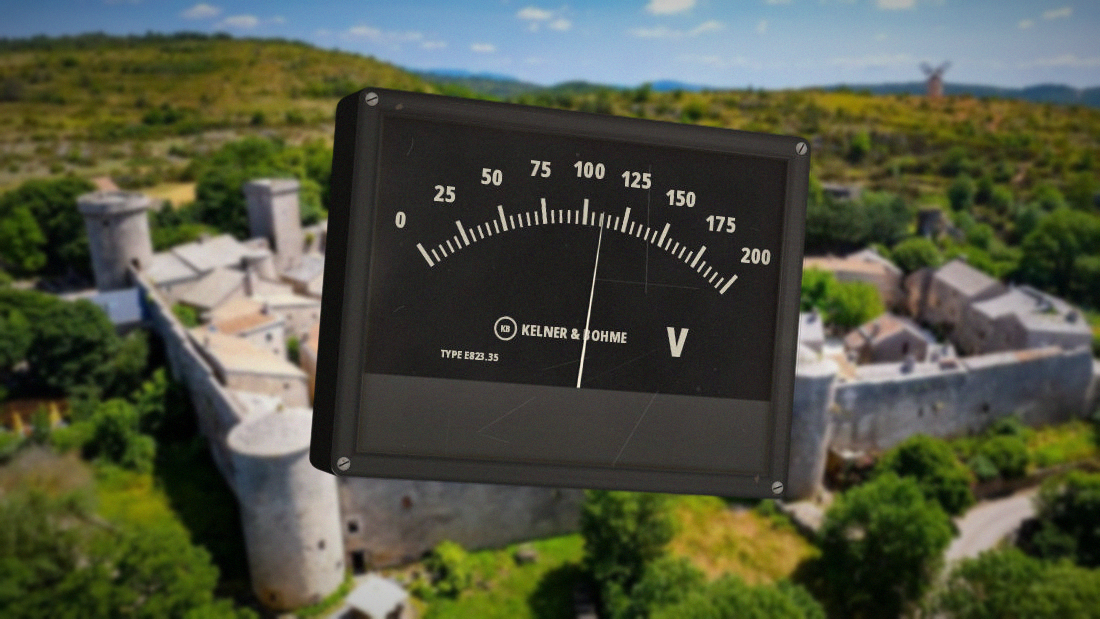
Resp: 110 V
